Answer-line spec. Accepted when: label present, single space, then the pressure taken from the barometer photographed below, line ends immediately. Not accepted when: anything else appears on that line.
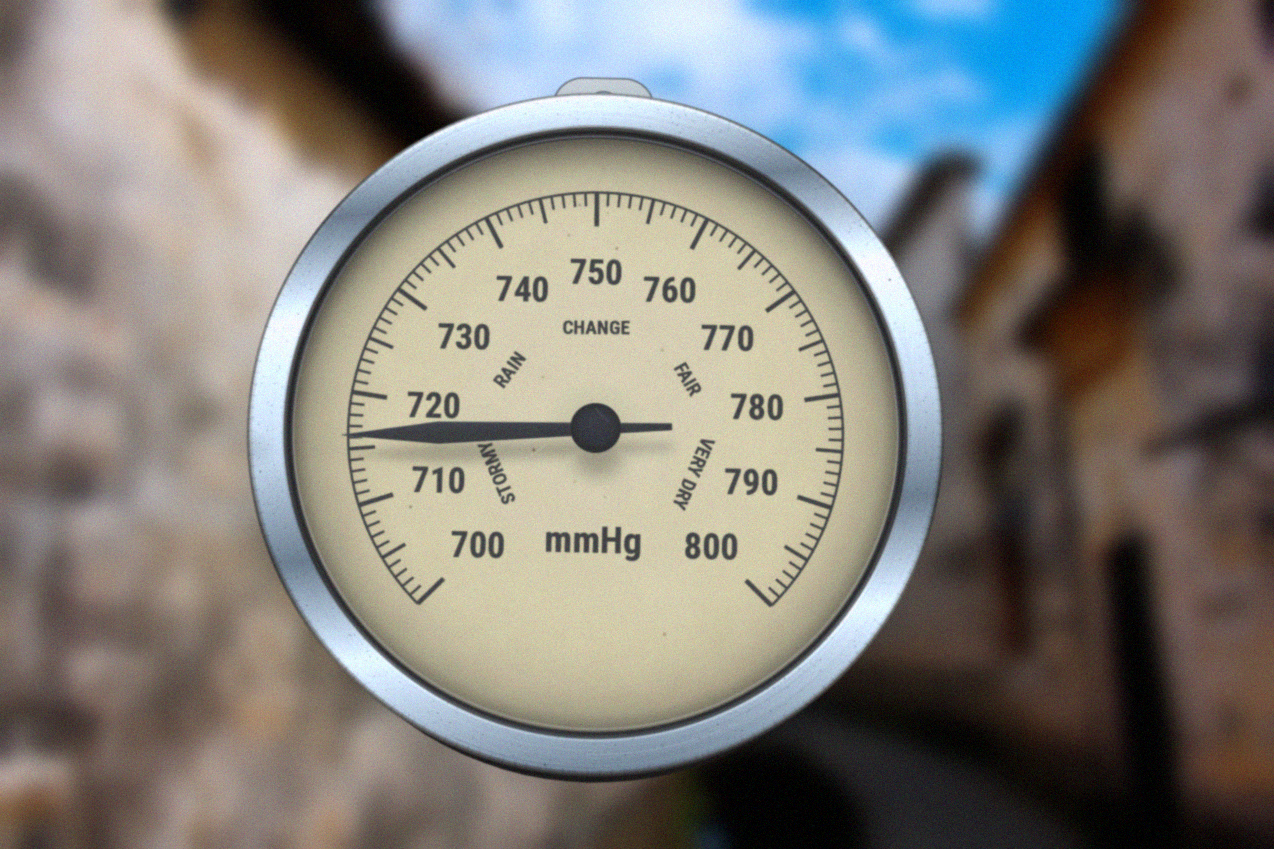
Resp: 716 mmHg
